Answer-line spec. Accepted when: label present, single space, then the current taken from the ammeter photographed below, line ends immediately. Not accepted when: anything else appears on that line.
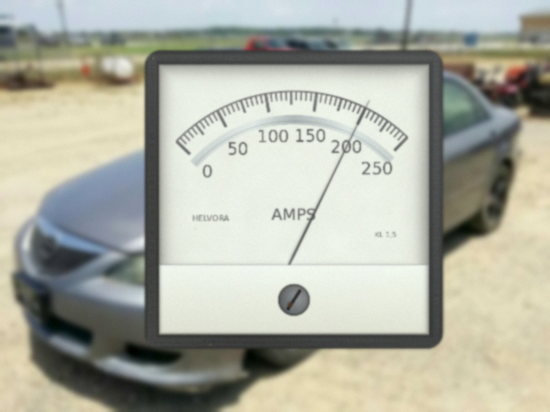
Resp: 200 A
